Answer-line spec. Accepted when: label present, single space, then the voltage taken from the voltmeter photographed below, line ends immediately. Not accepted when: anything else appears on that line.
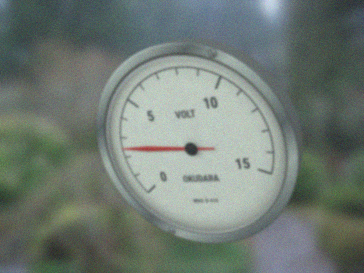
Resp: 2.5 V
